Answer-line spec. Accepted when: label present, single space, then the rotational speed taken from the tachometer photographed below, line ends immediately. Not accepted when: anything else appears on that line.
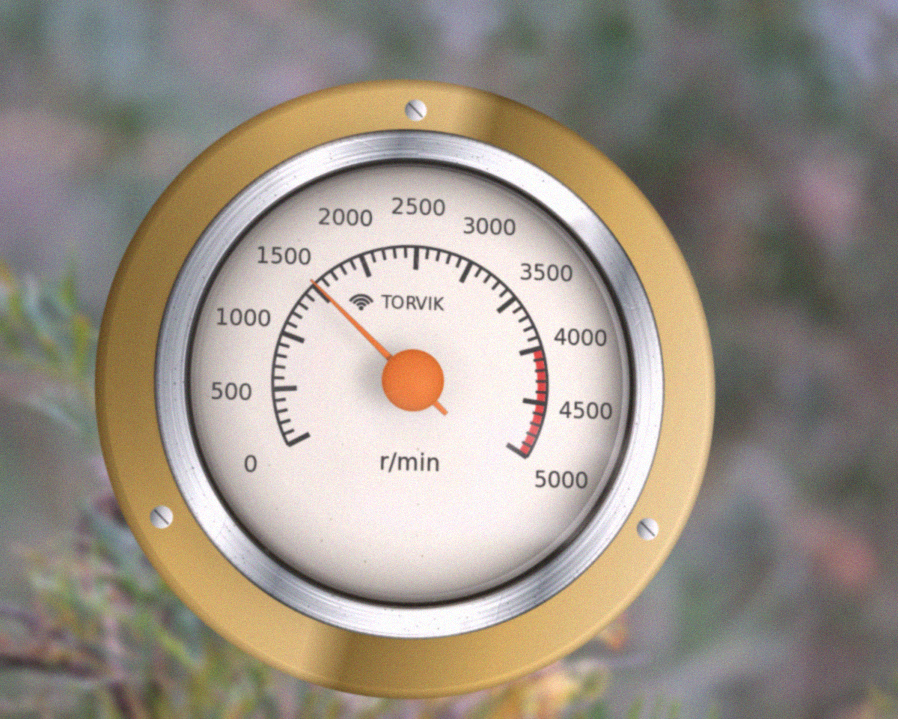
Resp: 1500 rpm
